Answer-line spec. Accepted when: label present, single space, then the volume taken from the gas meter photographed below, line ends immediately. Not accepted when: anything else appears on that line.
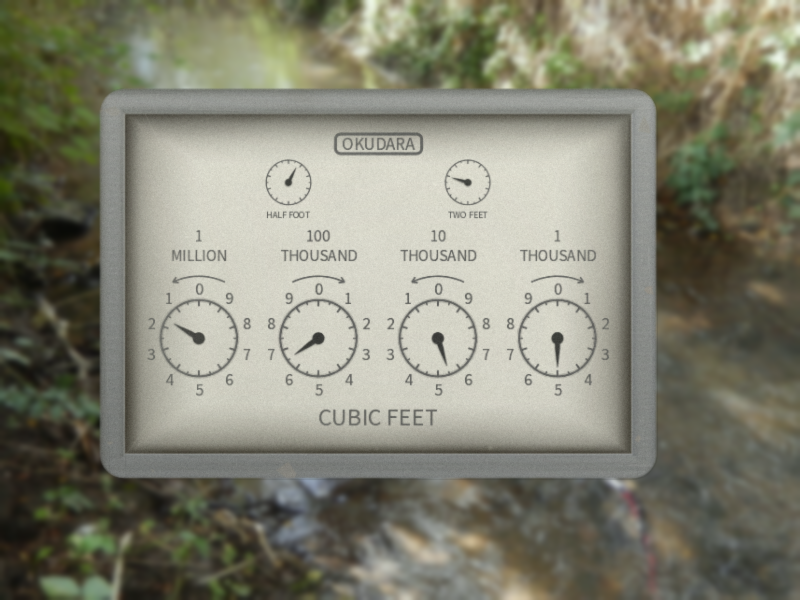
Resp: 165500 ft³
